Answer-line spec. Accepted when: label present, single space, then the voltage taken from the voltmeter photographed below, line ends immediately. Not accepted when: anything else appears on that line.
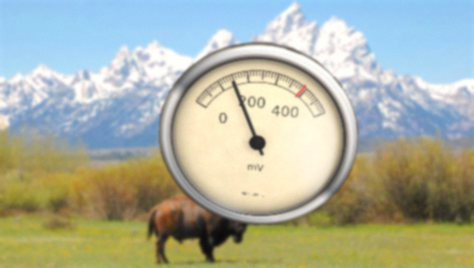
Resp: 150 mV
